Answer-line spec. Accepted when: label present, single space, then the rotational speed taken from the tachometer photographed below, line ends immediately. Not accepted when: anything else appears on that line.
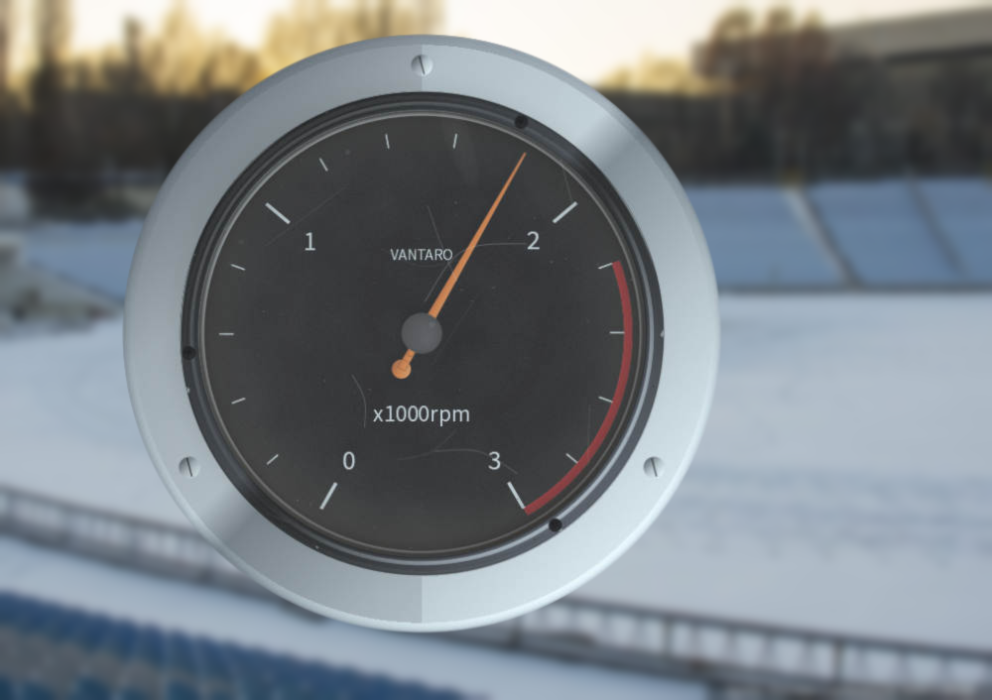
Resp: 1800 rpm
